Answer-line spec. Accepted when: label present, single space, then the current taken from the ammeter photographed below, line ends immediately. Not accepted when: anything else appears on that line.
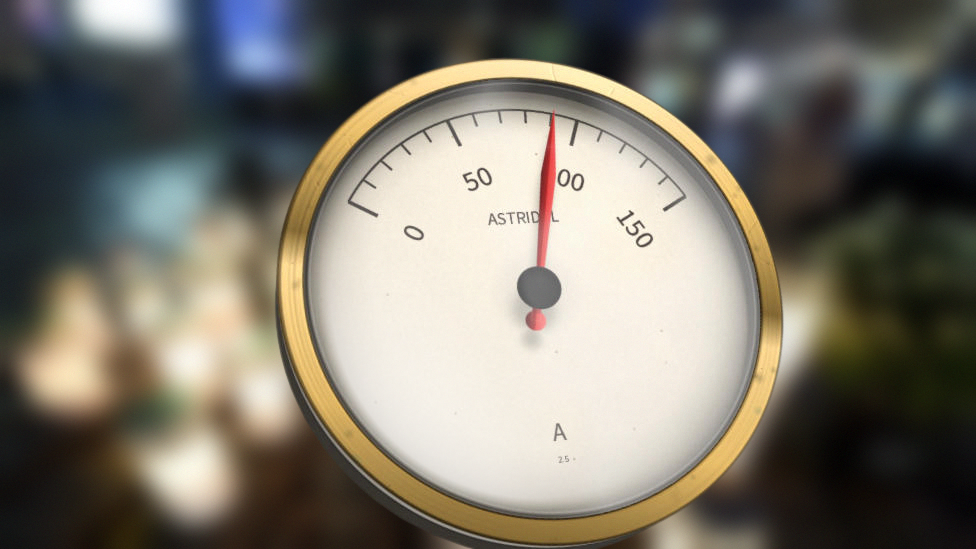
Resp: 90 A
